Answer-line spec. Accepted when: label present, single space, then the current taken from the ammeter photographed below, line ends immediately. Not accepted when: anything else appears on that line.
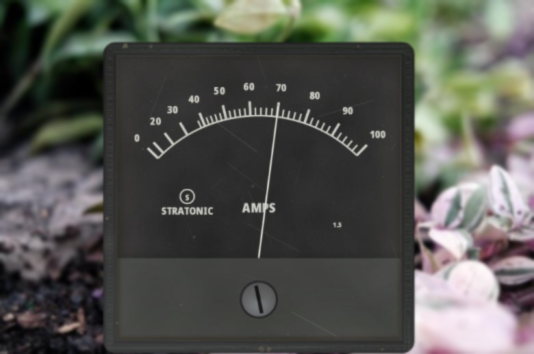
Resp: 70 A
